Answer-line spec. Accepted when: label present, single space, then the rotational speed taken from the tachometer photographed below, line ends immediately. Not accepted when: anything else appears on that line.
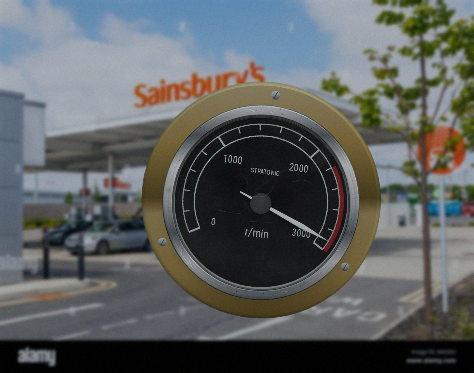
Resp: 2900 rpm
